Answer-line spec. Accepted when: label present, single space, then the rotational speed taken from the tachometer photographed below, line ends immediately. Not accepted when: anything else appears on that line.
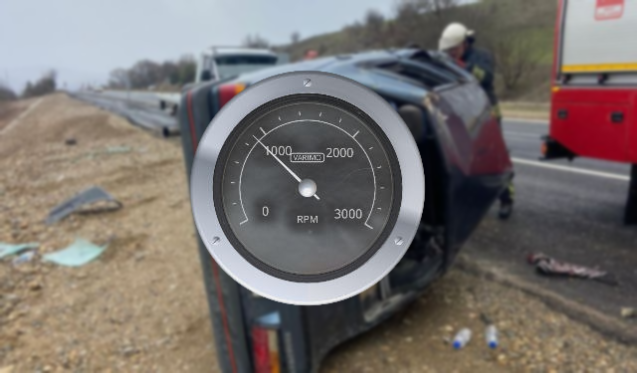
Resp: 900 rpm
